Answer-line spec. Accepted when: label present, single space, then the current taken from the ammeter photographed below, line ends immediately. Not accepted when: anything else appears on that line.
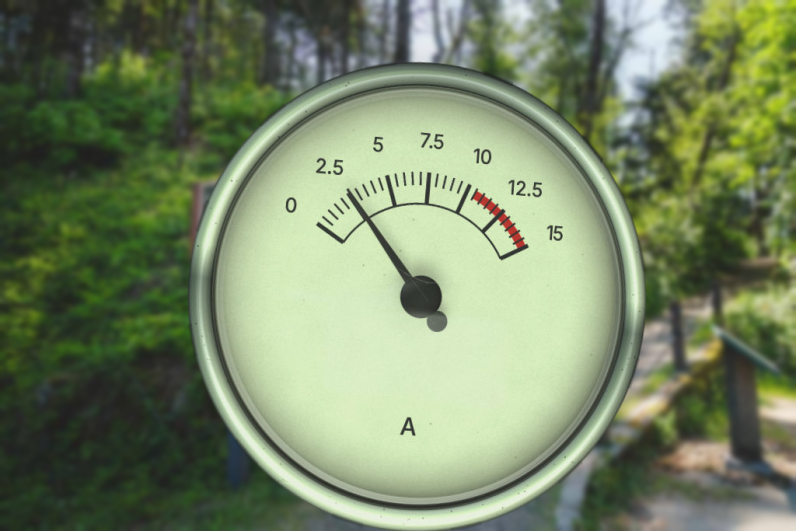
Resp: 2.5 A
